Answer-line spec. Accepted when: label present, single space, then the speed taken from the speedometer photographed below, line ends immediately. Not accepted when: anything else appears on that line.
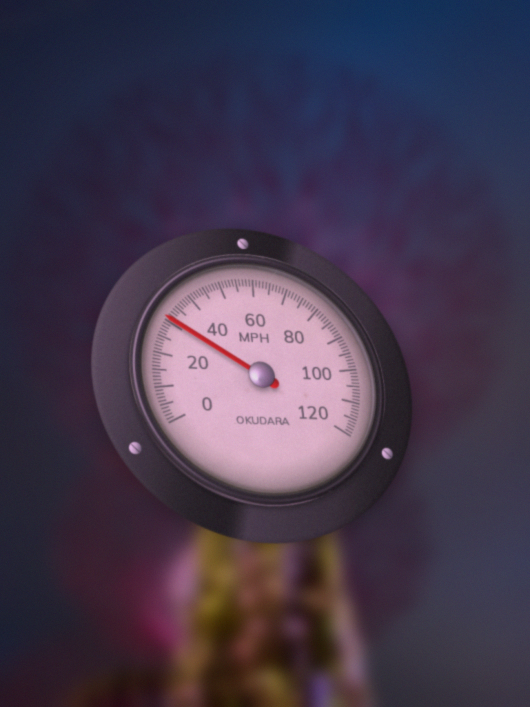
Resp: 30 mph
